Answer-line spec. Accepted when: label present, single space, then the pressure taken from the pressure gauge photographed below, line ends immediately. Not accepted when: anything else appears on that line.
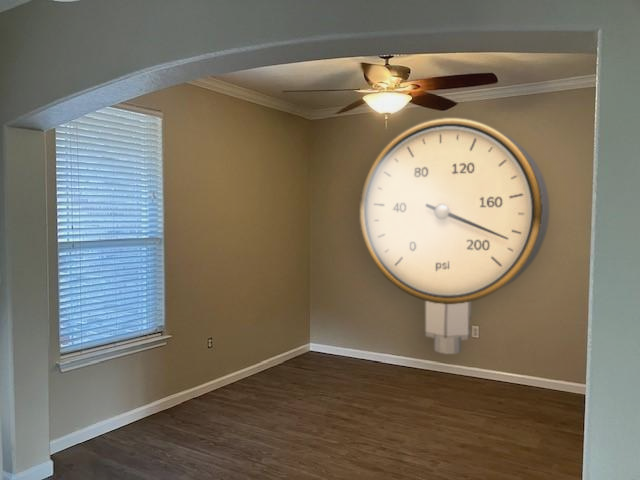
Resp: 185 psi
